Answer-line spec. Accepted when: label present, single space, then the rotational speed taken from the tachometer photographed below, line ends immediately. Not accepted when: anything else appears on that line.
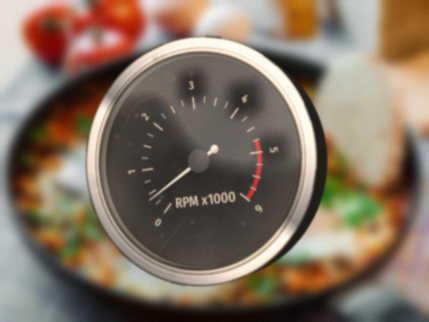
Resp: 375 rpm
